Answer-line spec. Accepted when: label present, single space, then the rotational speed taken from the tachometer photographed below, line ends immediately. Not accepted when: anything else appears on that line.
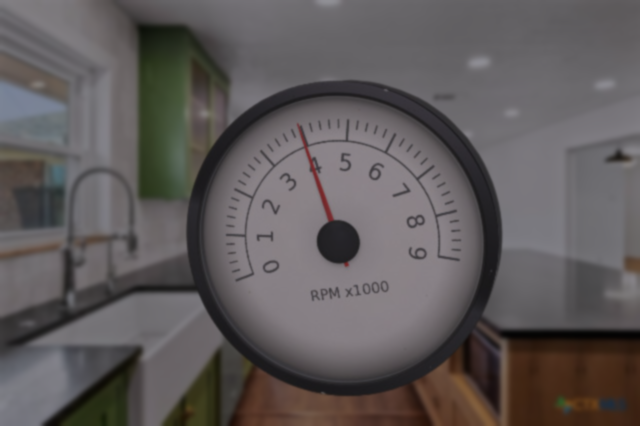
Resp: 4000 rpm
